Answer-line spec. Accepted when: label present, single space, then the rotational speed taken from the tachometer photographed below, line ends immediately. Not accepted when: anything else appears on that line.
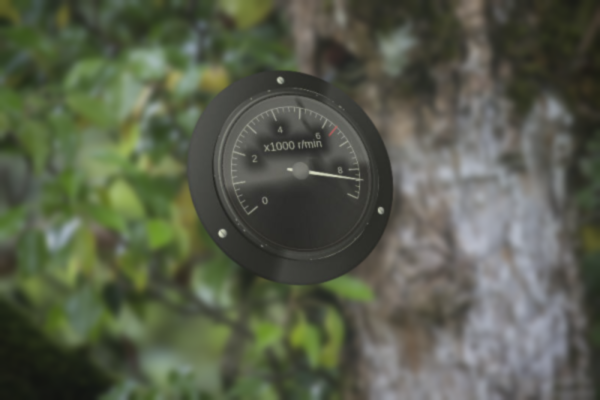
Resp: 8400 rpm
